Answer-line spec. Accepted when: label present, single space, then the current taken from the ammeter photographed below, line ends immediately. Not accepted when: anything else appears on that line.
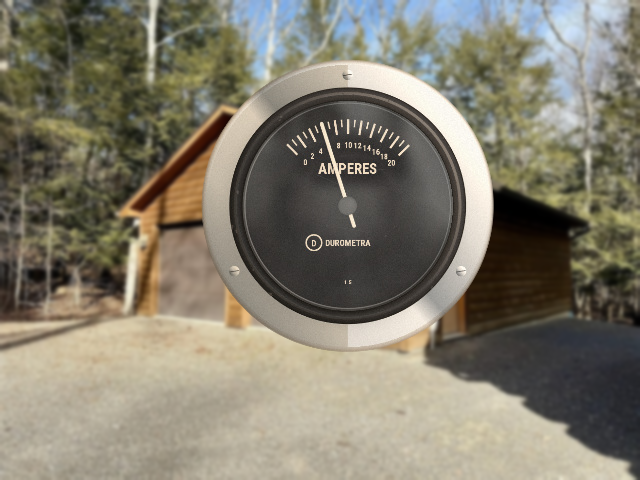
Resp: 6 A
